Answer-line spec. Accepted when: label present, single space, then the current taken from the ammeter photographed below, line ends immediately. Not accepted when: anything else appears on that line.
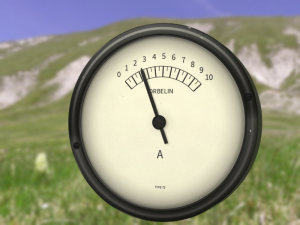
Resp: 2.5 A
